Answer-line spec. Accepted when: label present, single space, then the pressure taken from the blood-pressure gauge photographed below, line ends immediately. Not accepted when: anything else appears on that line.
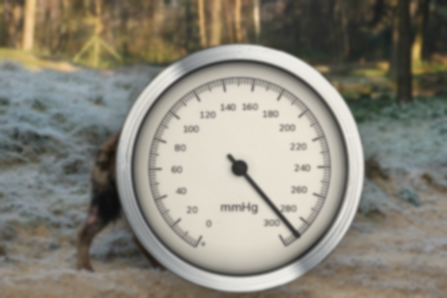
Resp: 290 mmHg
